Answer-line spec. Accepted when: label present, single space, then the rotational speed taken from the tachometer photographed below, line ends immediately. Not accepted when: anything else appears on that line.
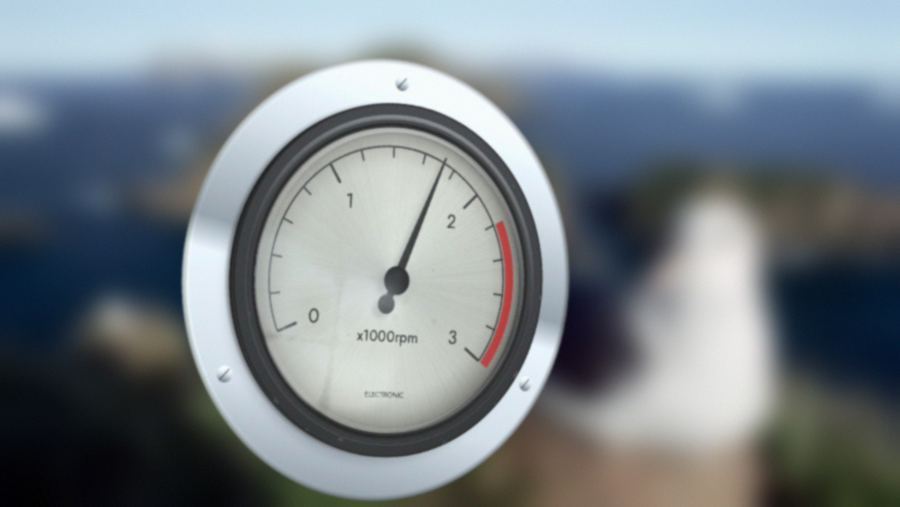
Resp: 1700 rpm
